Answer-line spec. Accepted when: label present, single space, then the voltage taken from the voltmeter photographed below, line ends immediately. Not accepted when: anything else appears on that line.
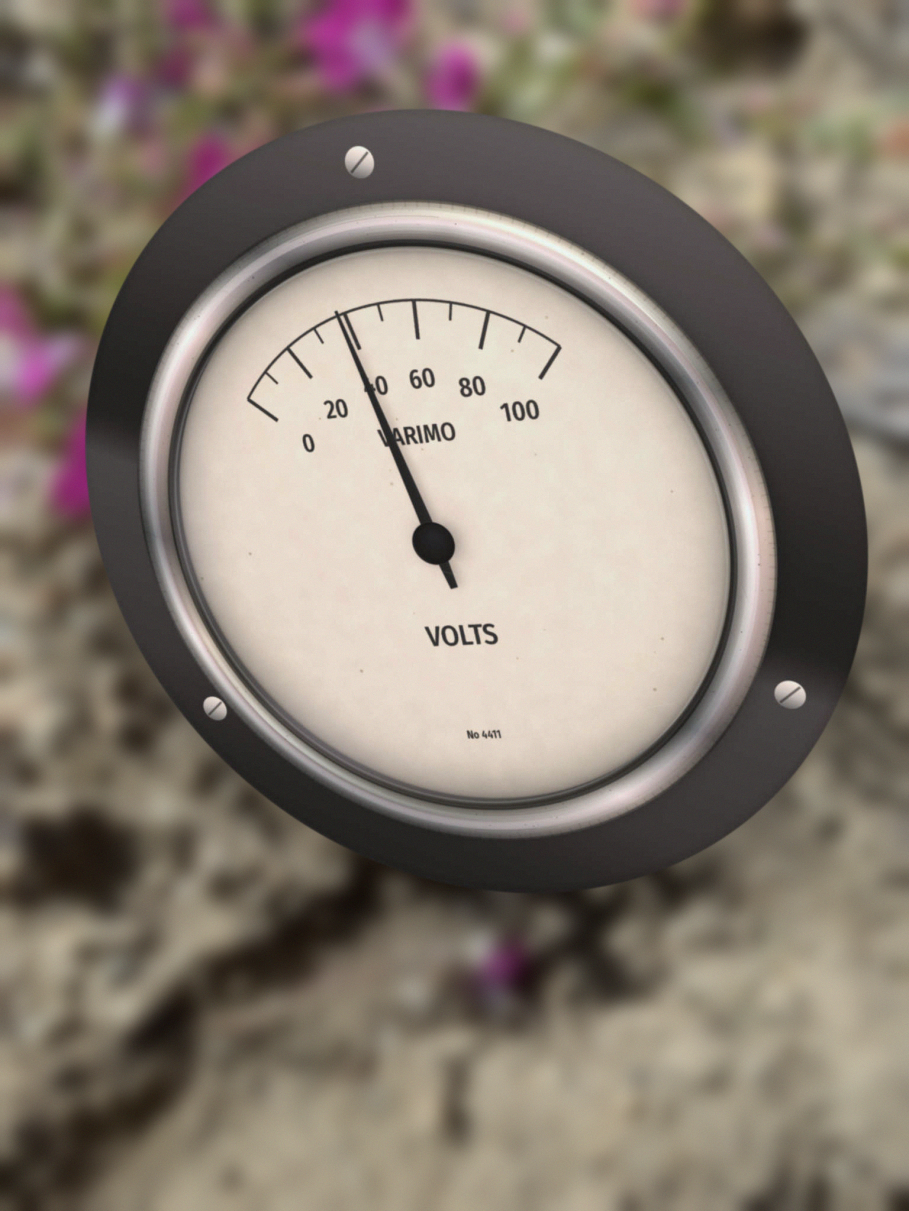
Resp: 40 V
